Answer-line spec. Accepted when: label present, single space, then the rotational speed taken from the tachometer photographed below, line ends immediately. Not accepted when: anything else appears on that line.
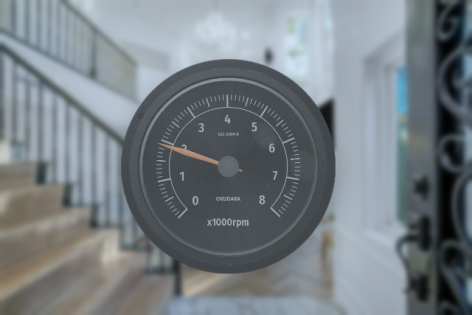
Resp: 1900 rpm
